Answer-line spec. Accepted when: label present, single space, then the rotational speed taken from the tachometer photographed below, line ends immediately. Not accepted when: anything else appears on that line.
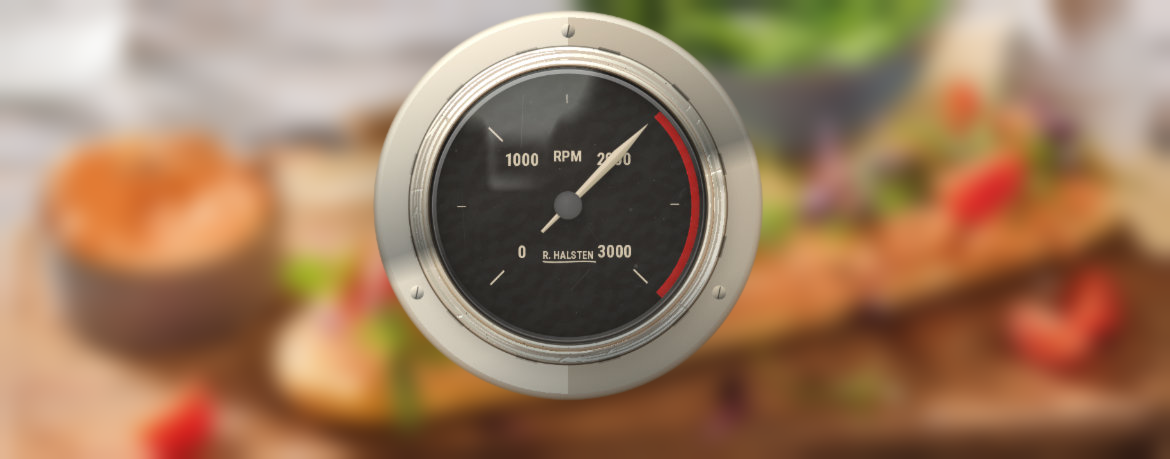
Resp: 2000 rpm
